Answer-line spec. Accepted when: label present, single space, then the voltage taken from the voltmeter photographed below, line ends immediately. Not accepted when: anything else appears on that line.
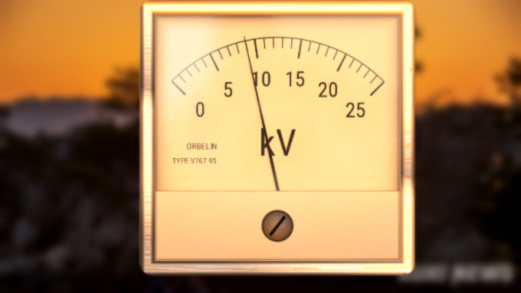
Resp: 9 kV
